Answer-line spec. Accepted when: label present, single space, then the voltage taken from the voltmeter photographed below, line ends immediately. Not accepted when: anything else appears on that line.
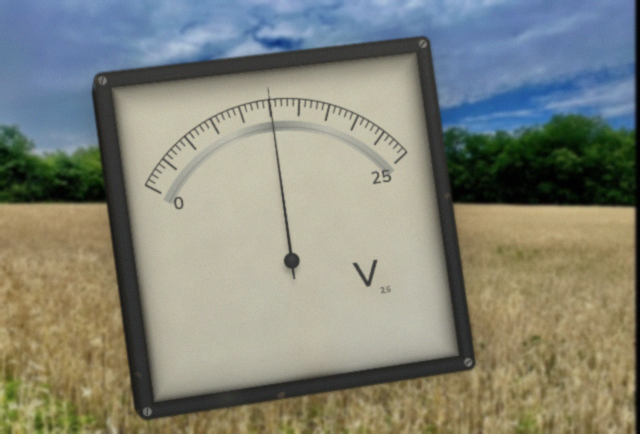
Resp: 12.5 V
